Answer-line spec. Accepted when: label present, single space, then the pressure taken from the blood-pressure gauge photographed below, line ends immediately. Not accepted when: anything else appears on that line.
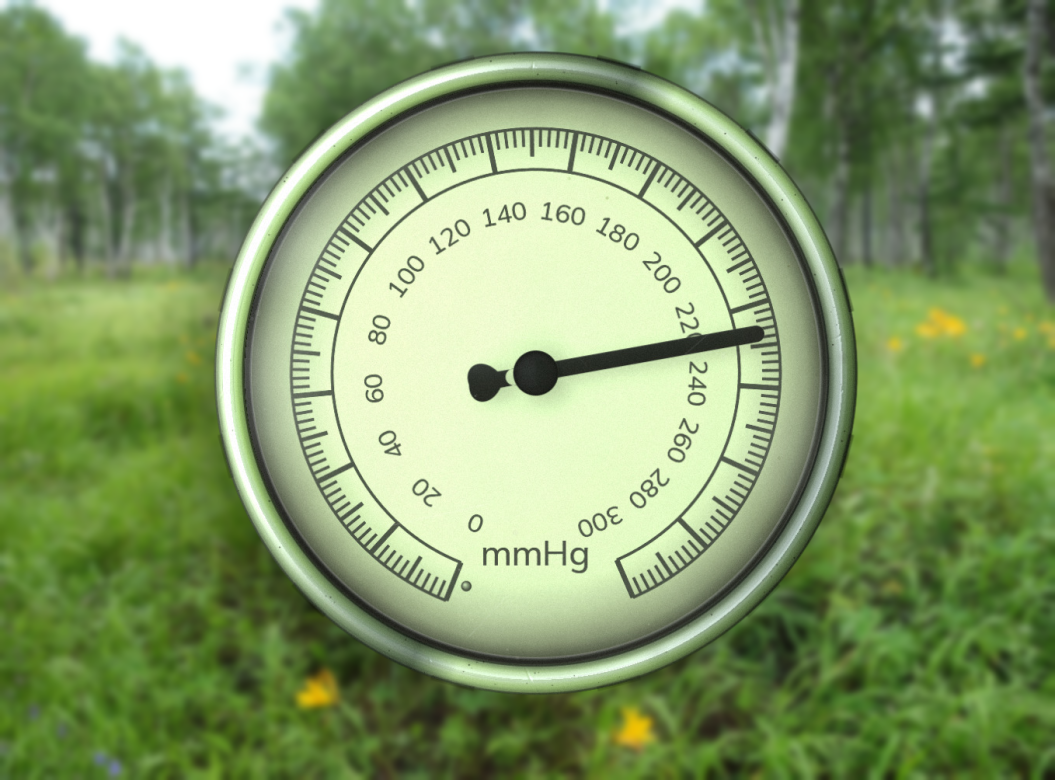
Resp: 227 mmHg
